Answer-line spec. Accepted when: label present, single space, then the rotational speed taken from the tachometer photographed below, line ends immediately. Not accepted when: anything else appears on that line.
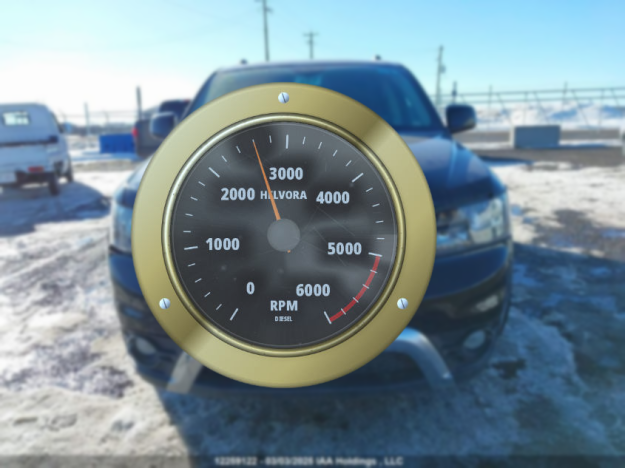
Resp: 2600 rpm
